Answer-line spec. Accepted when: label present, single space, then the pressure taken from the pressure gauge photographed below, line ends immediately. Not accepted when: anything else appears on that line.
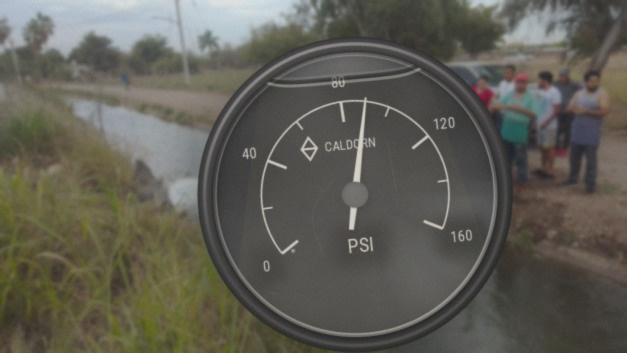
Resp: 90 psi
